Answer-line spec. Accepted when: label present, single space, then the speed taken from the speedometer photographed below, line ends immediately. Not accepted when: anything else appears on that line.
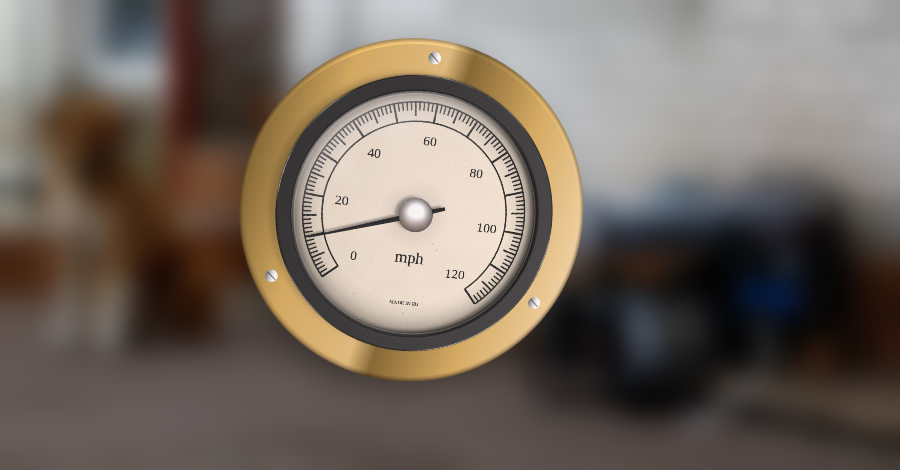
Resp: 10 mph
